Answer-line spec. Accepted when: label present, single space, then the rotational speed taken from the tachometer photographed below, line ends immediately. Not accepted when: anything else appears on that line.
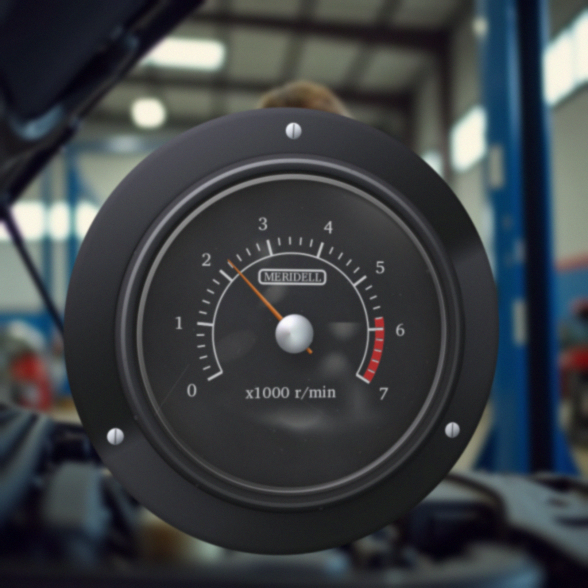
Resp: 2200 rpm
